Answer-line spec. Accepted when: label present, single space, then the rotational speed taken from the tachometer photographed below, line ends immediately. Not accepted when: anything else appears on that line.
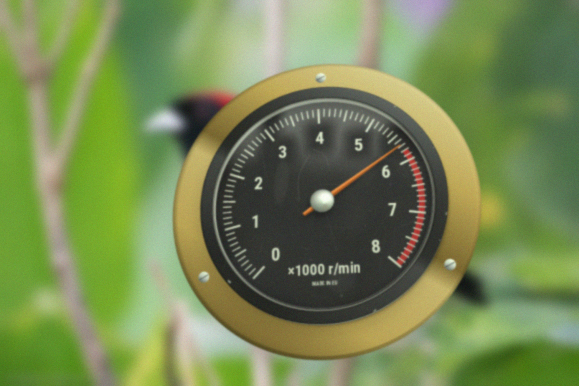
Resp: 5700 rpm
